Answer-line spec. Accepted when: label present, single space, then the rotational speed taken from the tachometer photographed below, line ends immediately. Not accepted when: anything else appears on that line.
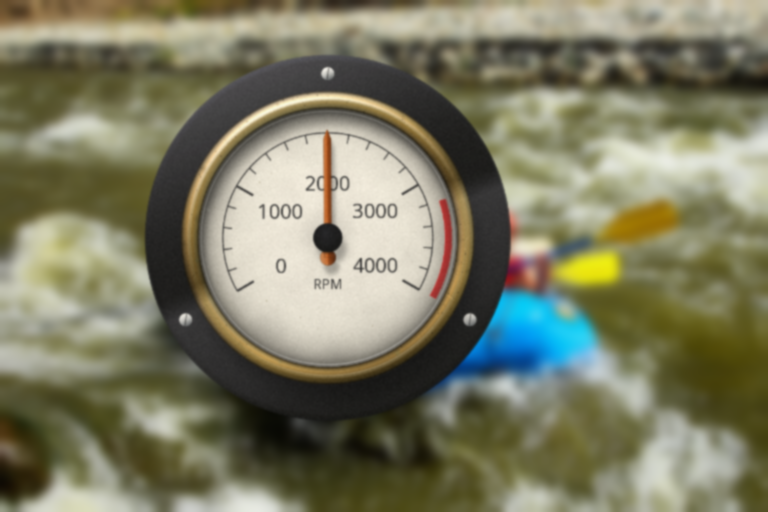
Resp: 2000 rpm
